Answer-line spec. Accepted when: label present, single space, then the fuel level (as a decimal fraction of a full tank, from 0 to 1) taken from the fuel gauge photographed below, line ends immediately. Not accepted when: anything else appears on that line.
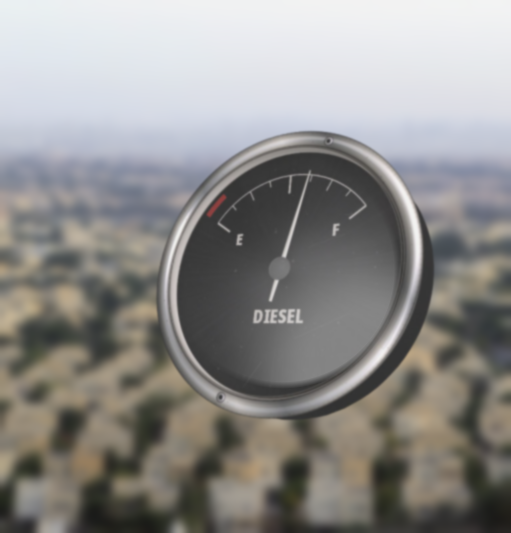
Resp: 0.625
